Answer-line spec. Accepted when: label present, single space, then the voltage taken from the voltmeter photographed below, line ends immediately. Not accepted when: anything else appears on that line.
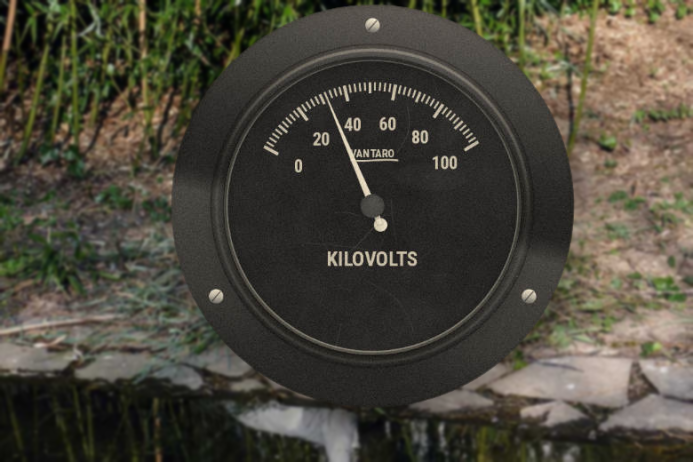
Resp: 32 kV
